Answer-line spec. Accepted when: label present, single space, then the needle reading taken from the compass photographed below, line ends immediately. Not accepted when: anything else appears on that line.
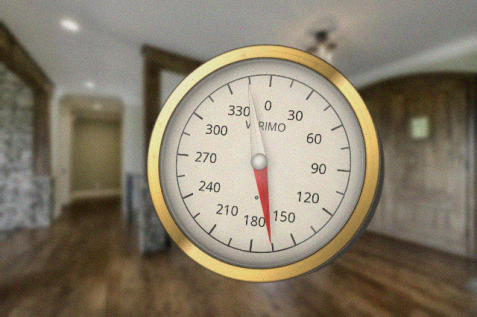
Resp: 165 °
